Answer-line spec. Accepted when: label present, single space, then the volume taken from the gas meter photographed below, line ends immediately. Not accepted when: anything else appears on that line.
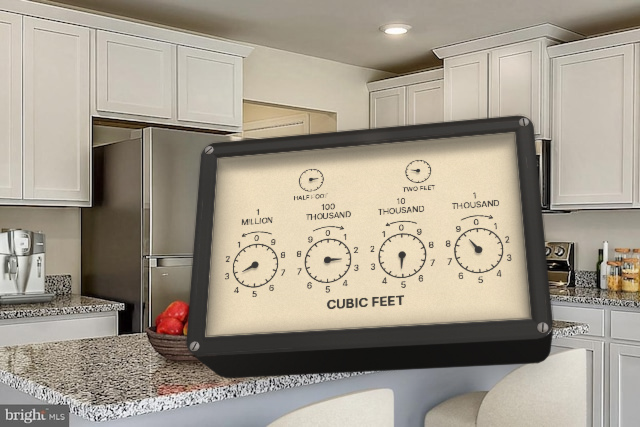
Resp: 324900 ft³
